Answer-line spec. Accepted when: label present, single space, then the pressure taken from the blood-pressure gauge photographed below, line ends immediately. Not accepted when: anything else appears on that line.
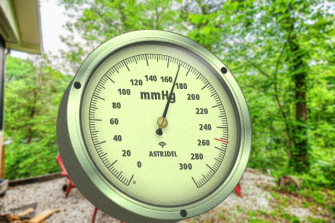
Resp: 170 mmHg
